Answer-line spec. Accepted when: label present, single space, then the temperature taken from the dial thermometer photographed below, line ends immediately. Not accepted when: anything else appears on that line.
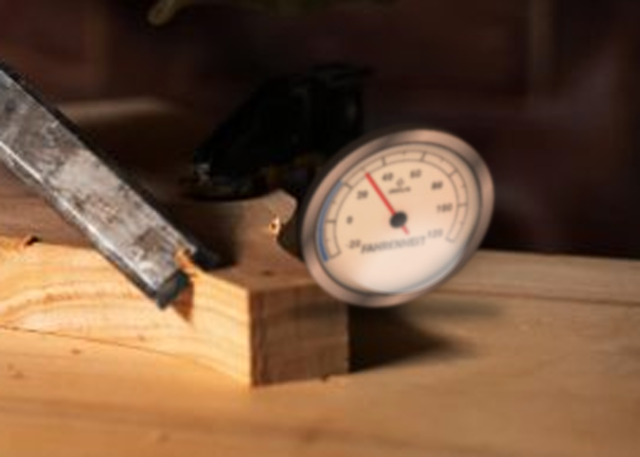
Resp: 30 °F
